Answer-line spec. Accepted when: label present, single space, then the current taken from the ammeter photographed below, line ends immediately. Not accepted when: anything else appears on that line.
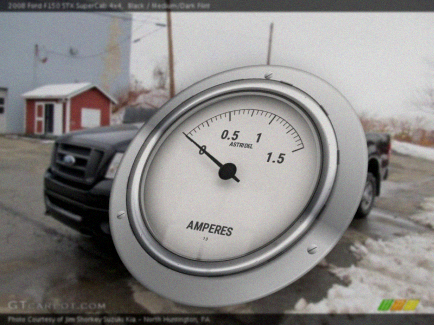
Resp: 0 A
